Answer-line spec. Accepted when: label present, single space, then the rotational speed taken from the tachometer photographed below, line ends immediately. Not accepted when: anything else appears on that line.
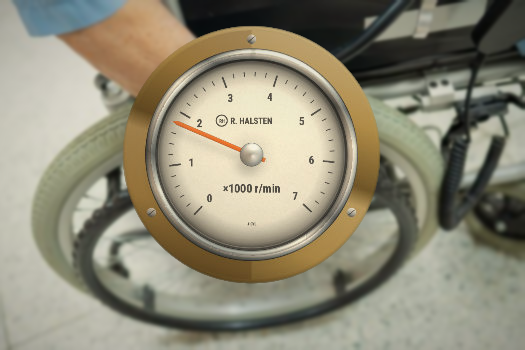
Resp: 1800 rpm
